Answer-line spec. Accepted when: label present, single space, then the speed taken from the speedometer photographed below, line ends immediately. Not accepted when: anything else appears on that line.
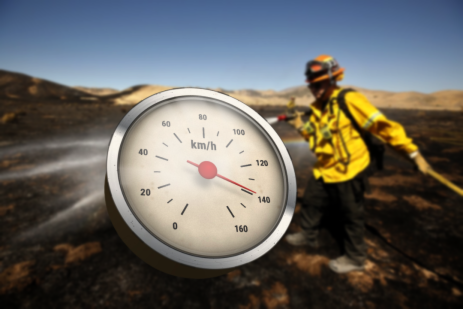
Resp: 140 km/h
